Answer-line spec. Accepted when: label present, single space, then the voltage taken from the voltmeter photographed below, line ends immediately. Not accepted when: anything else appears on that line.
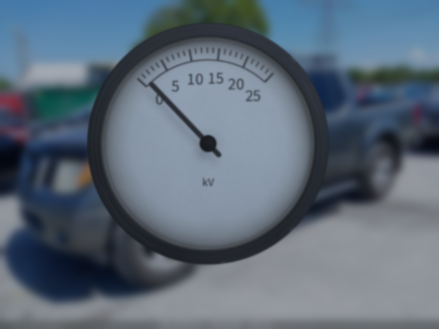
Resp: 1 kV
